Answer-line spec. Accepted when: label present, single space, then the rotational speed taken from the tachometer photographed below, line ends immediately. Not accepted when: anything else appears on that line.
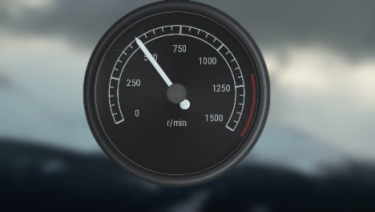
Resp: 500 rpm
